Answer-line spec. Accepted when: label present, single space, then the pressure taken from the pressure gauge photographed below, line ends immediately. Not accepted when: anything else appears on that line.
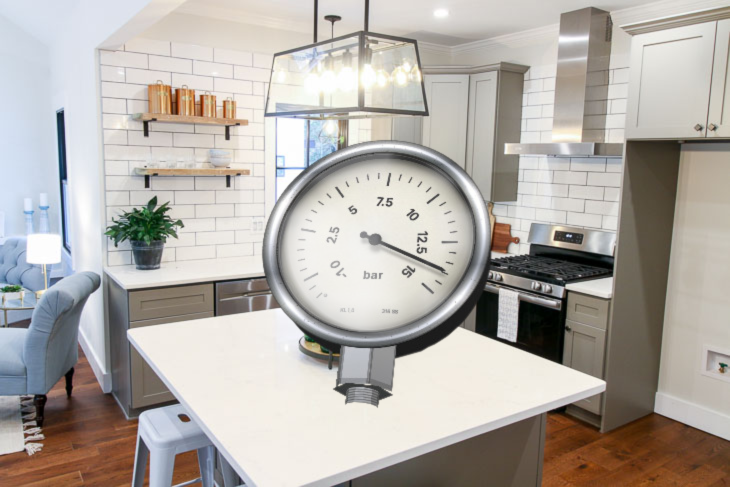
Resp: 14 bar
